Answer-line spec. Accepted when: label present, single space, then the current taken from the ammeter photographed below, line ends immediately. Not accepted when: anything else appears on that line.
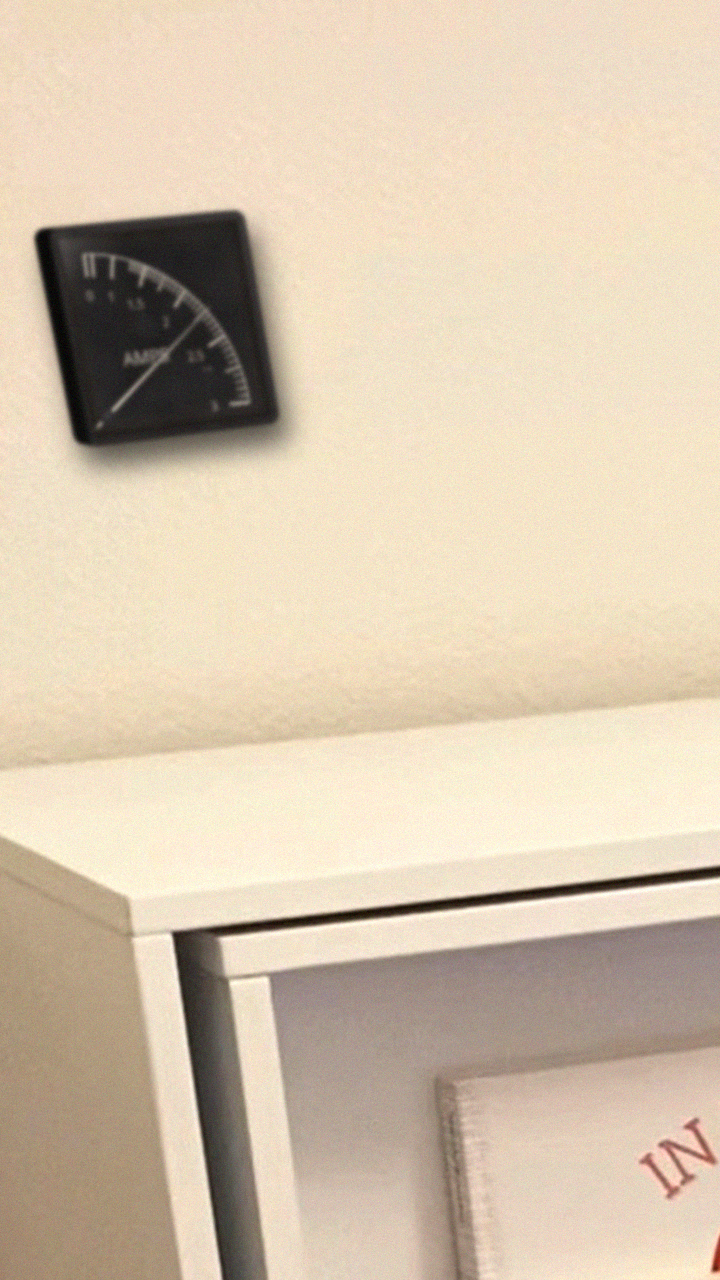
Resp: 2.25 A
